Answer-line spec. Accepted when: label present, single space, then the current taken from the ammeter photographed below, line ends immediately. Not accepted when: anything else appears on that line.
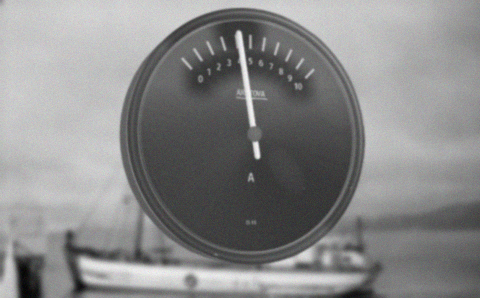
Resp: 4 A
